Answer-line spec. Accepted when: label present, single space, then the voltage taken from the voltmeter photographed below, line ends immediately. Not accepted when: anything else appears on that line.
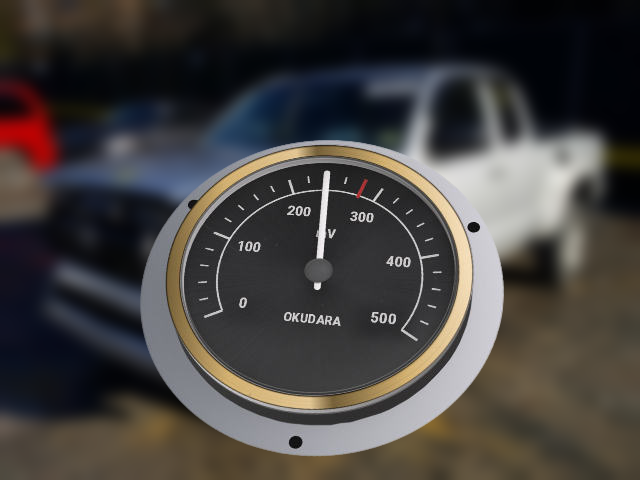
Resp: 240 mV
